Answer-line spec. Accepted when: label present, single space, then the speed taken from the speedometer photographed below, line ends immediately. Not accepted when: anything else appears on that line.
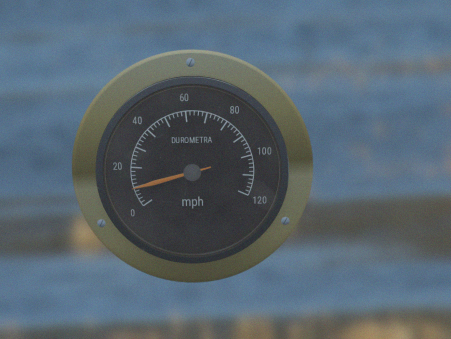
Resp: 10 mph
